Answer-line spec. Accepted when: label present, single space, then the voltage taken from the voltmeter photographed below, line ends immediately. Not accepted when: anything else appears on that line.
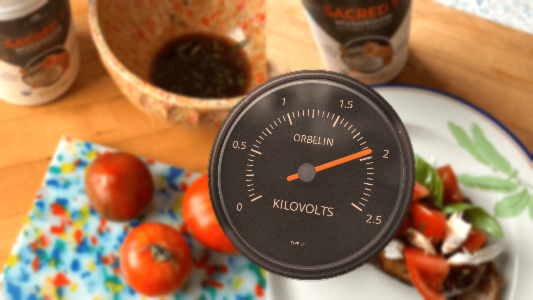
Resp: 1.95 kV
